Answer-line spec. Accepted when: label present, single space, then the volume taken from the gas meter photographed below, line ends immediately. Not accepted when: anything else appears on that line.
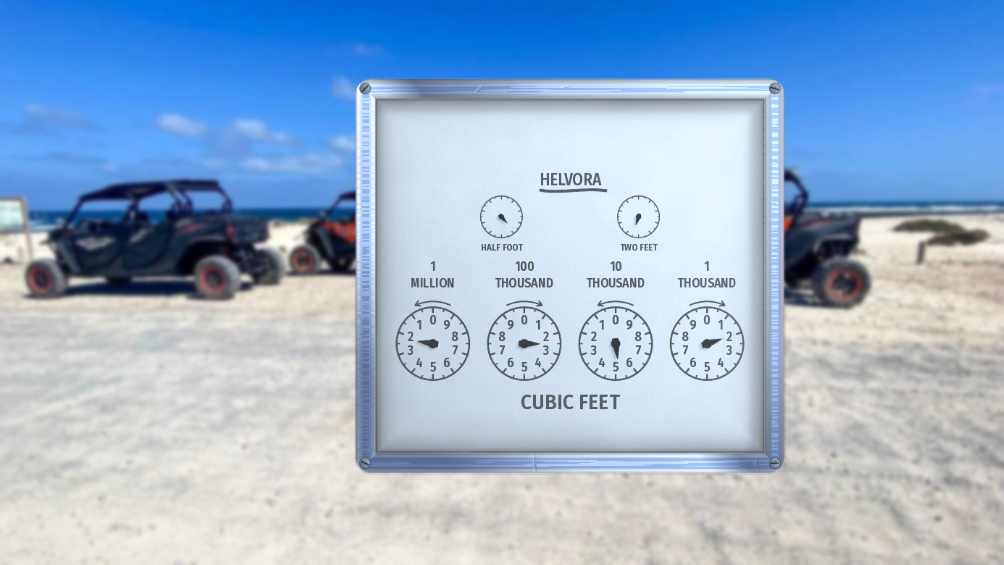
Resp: 225200 ft³
